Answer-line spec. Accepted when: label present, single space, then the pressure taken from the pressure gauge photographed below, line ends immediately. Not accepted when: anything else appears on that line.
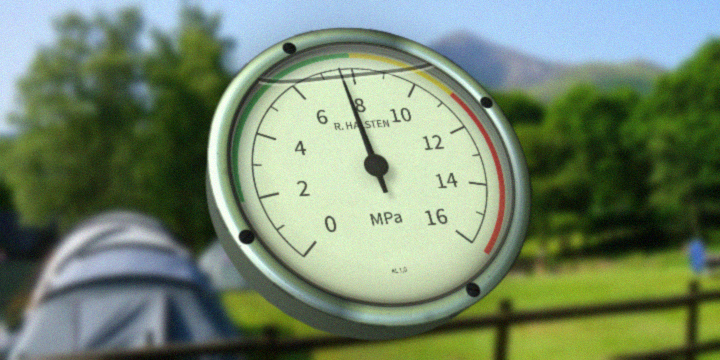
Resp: 7.5 MPa
